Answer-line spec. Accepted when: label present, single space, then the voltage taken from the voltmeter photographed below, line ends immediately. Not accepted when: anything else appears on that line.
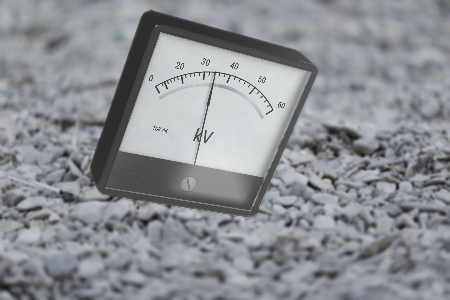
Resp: 34 kV
